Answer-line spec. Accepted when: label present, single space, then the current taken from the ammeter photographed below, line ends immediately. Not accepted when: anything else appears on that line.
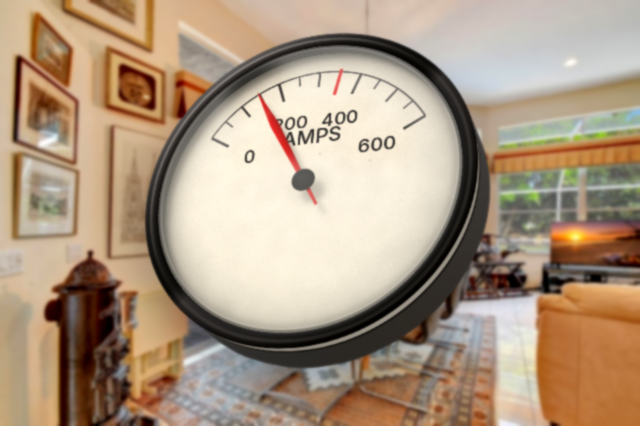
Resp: 150 A
